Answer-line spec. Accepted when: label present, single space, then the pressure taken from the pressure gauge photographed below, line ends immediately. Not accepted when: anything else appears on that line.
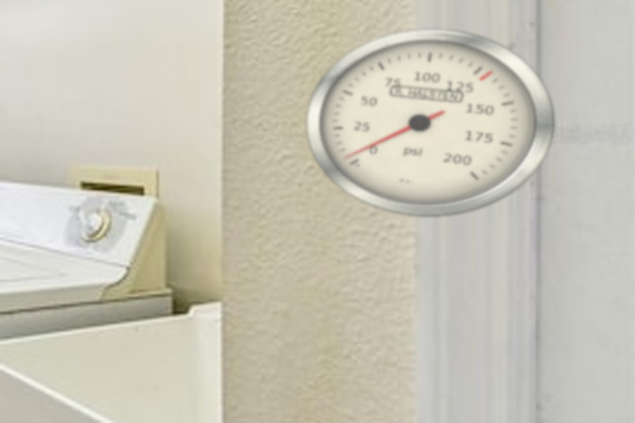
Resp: 5 psi
